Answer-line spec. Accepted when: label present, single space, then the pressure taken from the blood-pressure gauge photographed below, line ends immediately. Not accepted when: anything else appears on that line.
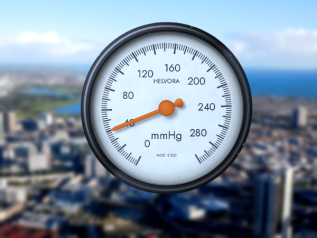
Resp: 40 mmHg
